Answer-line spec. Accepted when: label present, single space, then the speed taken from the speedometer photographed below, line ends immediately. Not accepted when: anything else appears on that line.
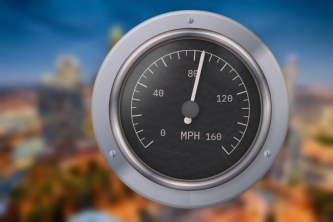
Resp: 85 mph
